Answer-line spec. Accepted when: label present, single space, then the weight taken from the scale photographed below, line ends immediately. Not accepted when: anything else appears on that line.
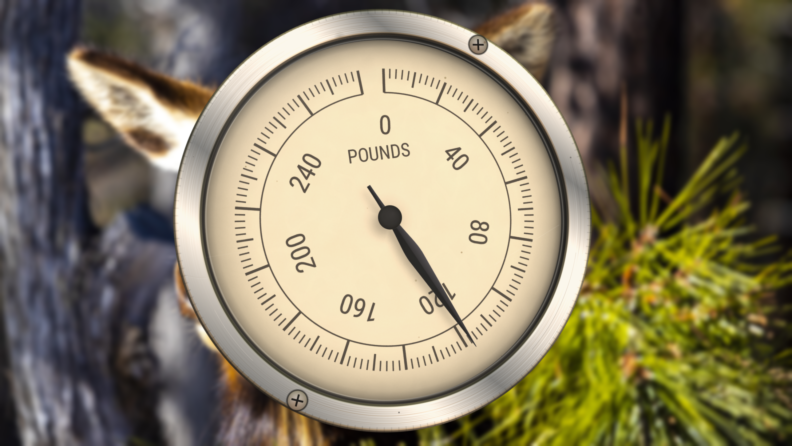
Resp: 118 lb
